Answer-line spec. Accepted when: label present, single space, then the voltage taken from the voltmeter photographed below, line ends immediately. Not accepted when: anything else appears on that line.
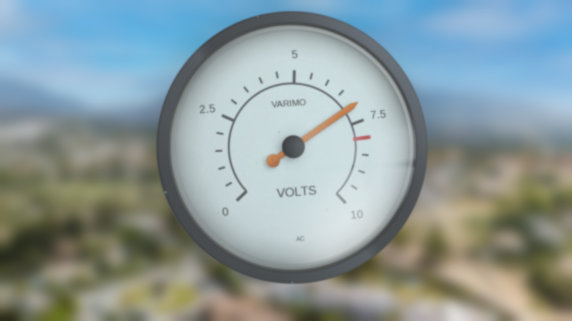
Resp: 7 V
